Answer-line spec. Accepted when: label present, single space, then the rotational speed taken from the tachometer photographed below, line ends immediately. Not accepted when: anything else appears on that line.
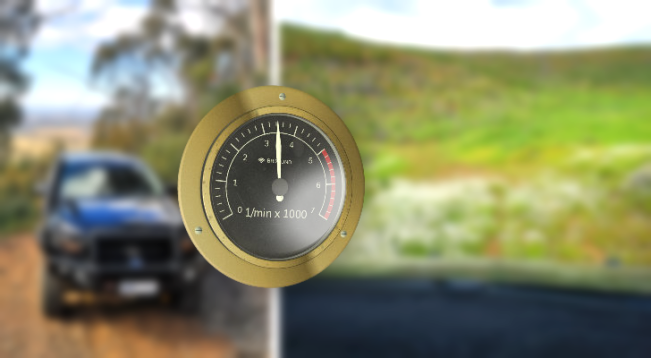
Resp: 3400 rpm
